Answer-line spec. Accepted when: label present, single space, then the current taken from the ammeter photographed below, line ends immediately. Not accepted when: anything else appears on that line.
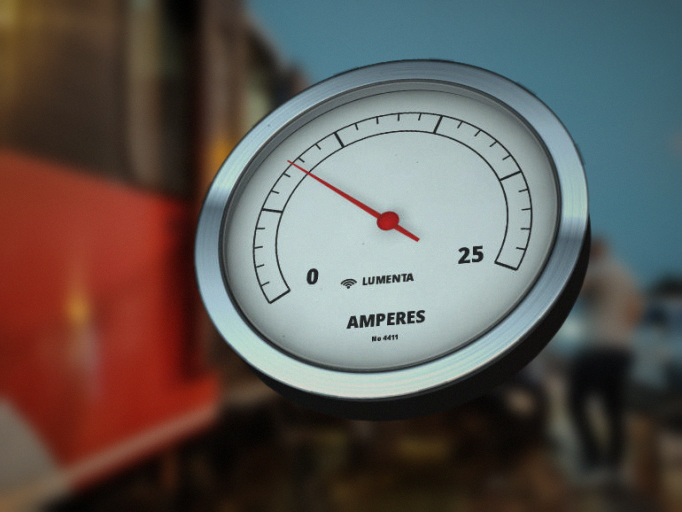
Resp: 7.5 A
